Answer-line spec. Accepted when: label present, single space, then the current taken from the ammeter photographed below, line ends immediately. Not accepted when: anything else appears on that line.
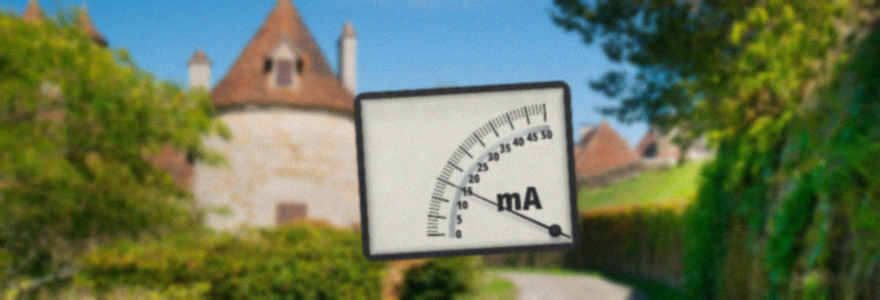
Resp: 15 mA
